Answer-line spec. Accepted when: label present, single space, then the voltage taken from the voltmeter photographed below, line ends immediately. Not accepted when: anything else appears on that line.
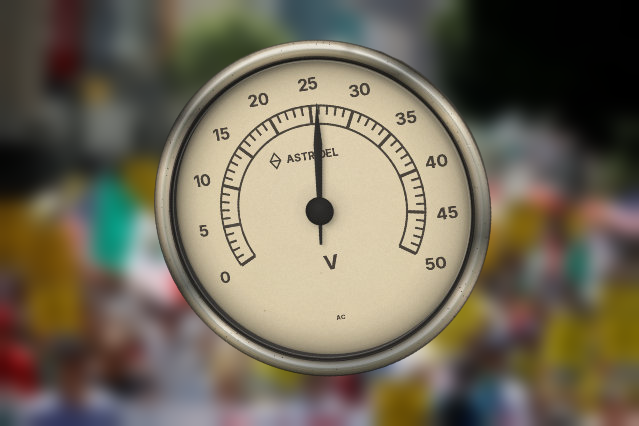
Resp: 26 V
